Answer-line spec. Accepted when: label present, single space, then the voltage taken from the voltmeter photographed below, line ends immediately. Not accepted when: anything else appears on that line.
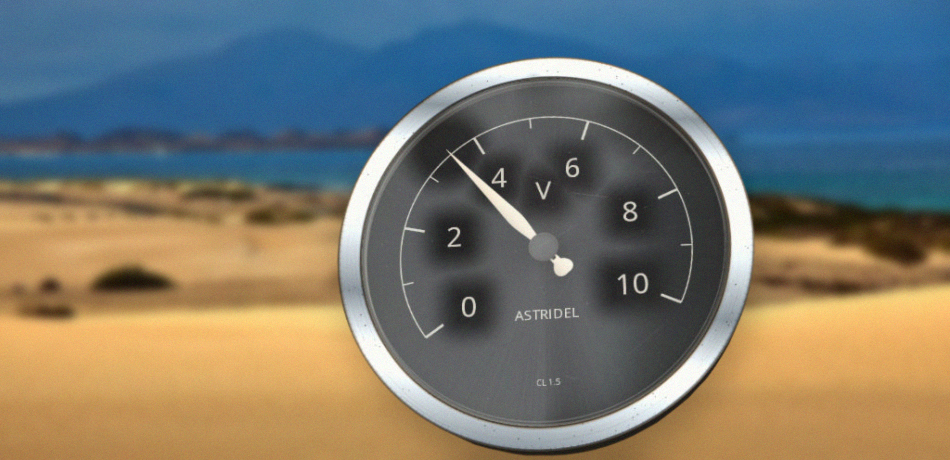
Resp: 3.5 V
